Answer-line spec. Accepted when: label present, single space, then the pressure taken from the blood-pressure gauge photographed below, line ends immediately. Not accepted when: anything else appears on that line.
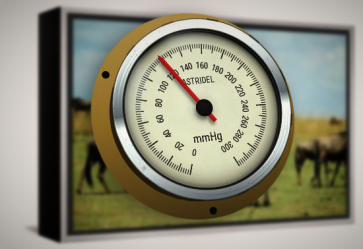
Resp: 120 mmHg
